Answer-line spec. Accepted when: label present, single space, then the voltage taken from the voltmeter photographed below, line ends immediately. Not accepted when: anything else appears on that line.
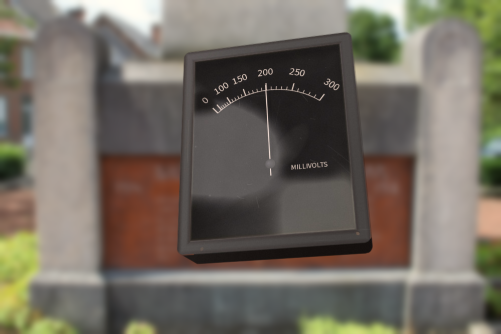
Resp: 200 mV
